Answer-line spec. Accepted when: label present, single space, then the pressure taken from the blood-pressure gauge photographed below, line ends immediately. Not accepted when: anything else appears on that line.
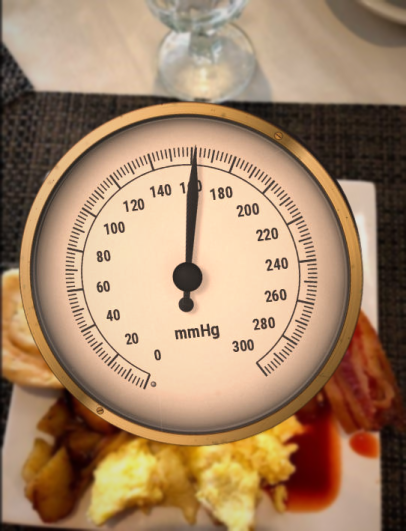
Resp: 162 mmHg
